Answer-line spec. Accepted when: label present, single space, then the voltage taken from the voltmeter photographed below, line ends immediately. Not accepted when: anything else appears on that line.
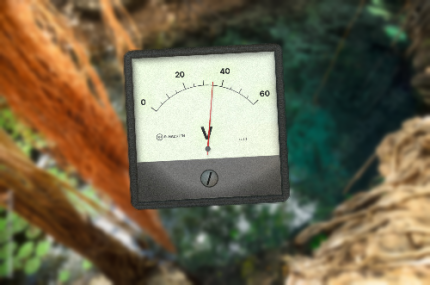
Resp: 35 V
